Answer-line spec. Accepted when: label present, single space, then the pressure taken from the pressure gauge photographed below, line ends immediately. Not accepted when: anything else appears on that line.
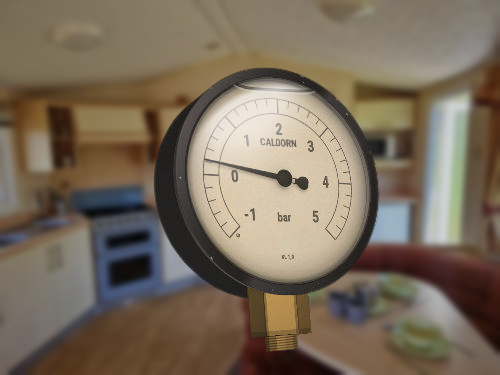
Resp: 0.2 bar
